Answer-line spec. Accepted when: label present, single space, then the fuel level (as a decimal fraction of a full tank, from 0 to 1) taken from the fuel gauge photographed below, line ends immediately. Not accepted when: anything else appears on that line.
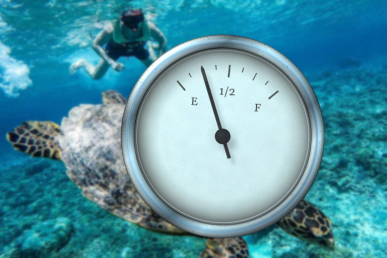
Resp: 0.25
